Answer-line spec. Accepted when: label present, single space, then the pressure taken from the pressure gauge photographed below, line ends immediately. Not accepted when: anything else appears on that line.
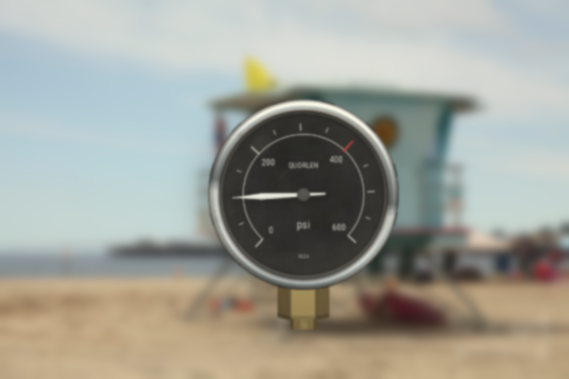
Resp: 100 psi
